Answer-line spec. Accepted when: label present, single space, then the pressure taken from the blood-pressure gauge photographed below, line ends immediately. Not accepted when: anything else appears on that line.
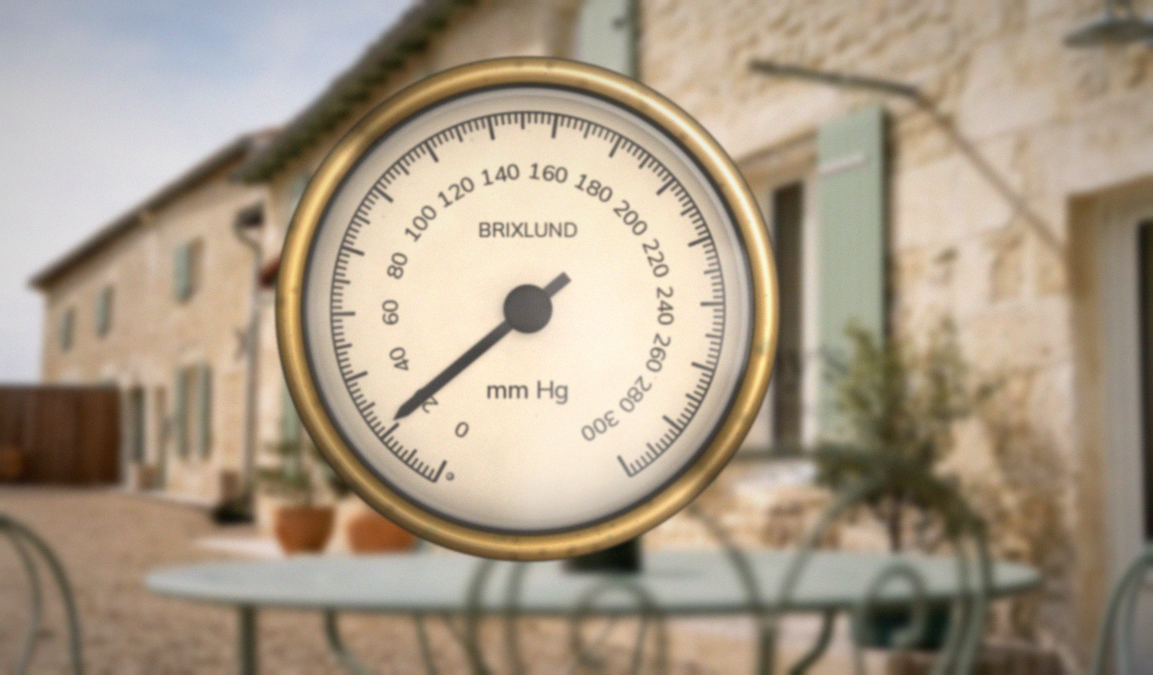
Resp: 22 mmHg
